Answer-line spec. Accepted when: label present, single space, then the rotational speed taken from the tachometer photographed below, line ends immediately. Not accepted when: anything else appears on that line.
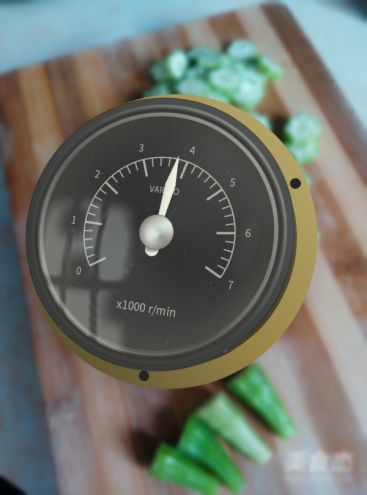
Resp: 3800 rpm
